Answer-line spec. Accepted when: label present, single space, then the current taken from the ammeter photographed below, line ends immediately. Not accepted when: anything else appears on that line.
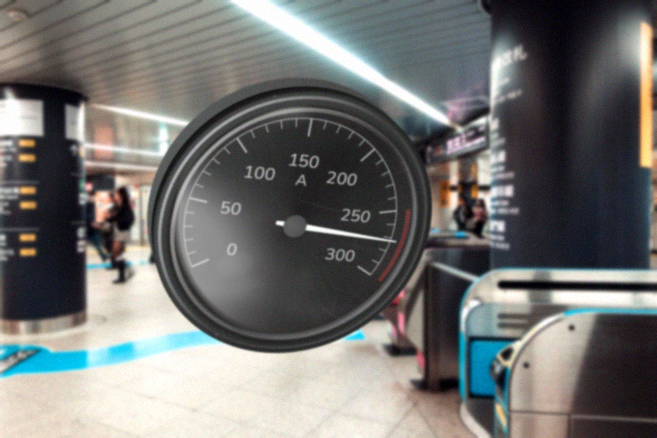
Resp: 270 A
